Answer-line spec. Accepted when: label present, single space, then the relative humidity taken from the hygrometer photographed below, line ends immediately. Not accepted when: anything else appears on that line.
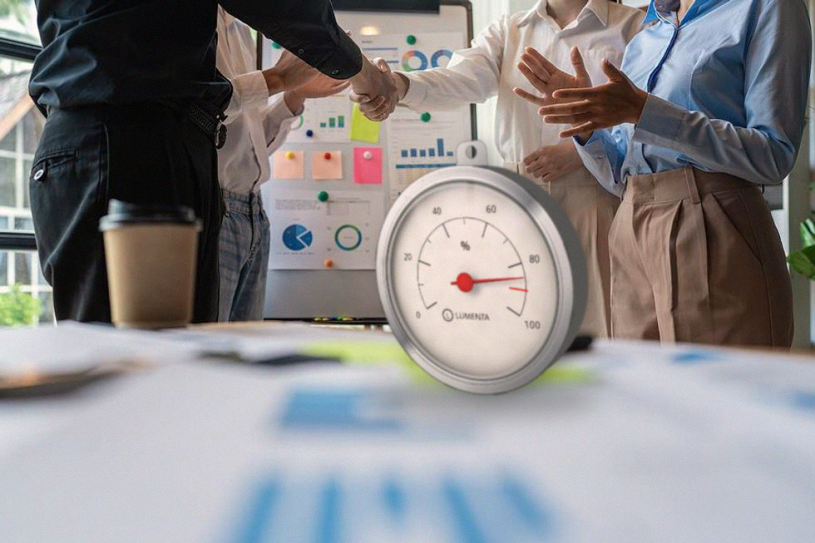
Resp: 85 %
